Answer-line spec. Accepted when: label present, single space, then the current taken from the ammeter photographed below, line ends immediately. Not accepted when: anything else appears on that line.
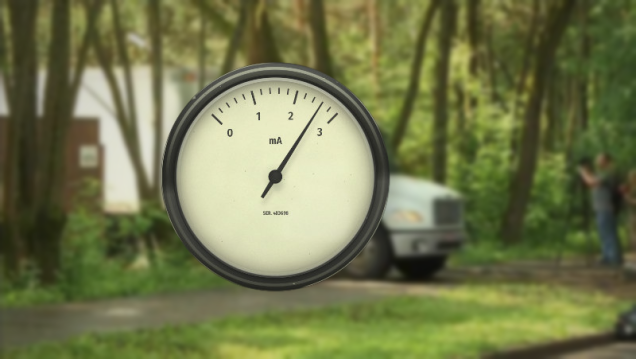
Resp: 2.6 mA
